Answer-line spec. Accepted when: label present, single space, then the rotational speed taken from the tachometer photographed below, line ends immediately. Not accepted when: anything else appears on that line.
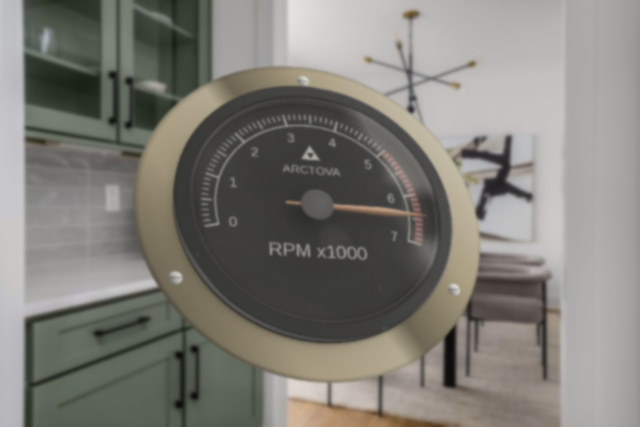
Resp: 6500 rpm
